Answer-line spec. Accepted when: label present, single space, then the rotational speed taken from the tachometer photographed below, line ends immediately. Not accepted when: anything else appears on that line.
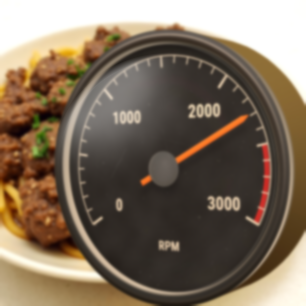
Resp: 2300 rpm
